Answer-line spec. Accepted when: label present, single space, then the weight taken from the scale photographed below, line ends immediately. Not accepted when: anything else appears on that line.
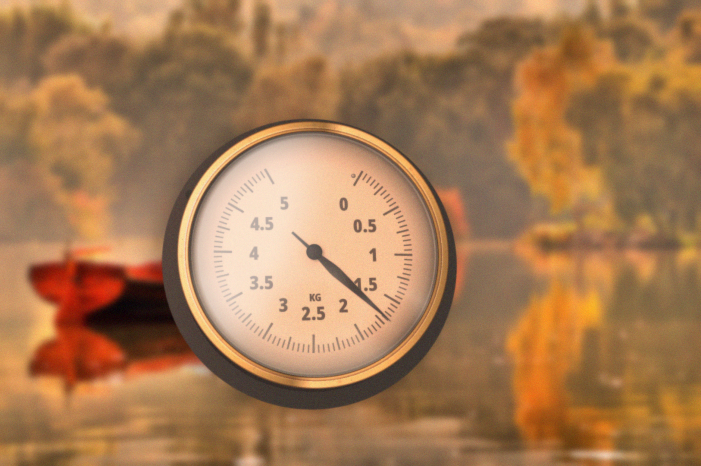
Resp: 1.7 kg
